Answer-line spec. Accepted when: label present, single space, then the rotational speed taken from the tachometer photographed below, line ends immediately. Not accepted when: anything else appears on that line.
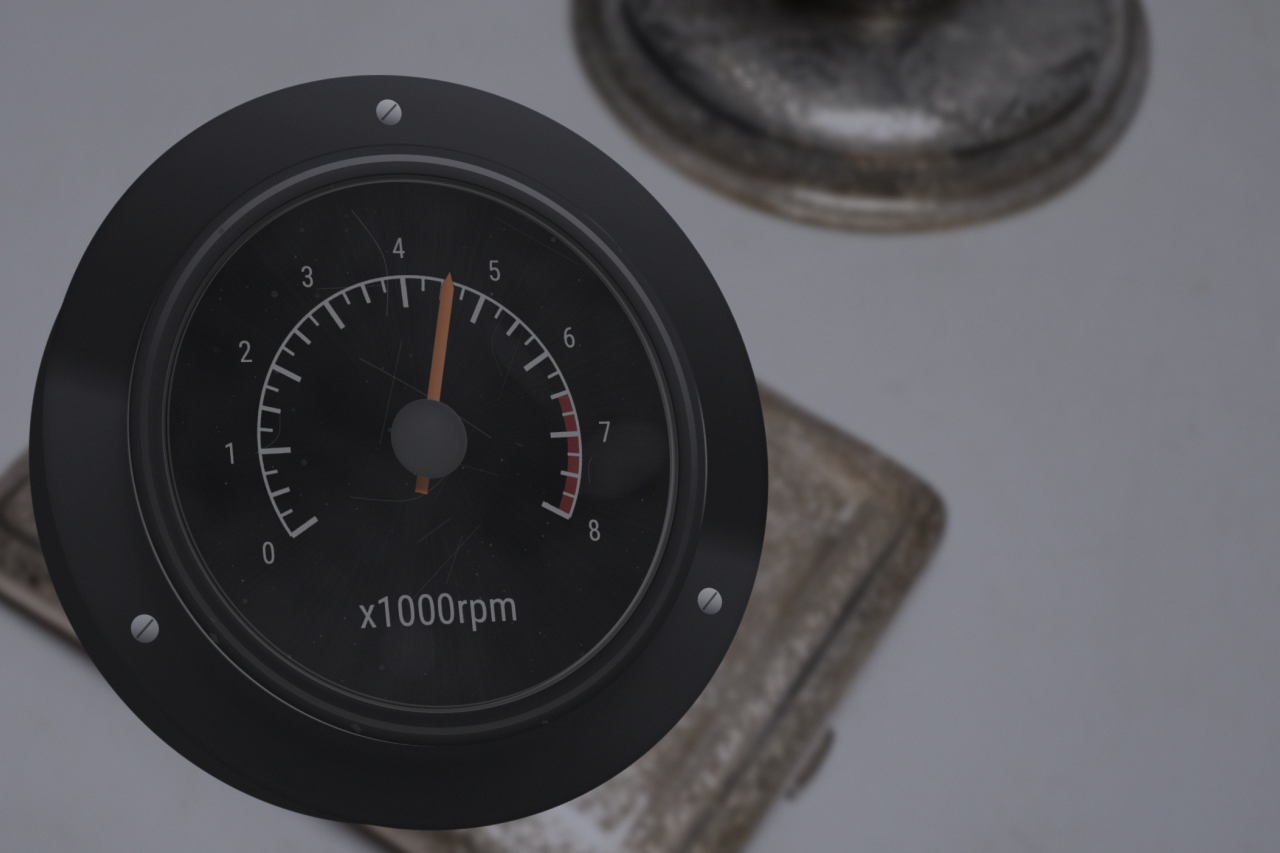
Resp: 4500 rpm
